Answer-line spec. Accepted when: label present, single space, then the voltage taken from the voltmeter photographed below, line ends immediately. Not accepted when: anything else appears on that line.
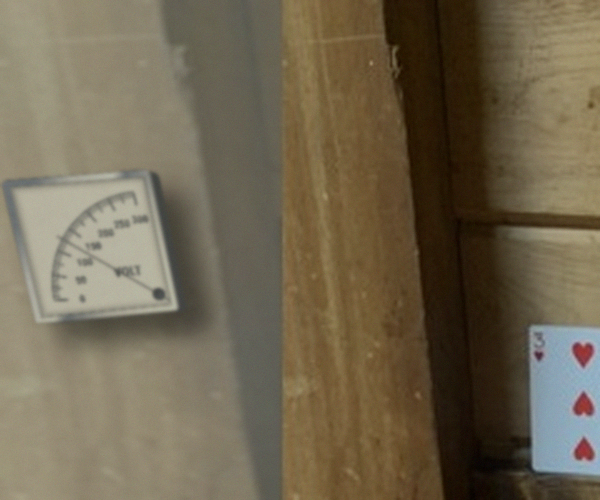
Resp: 125 V
